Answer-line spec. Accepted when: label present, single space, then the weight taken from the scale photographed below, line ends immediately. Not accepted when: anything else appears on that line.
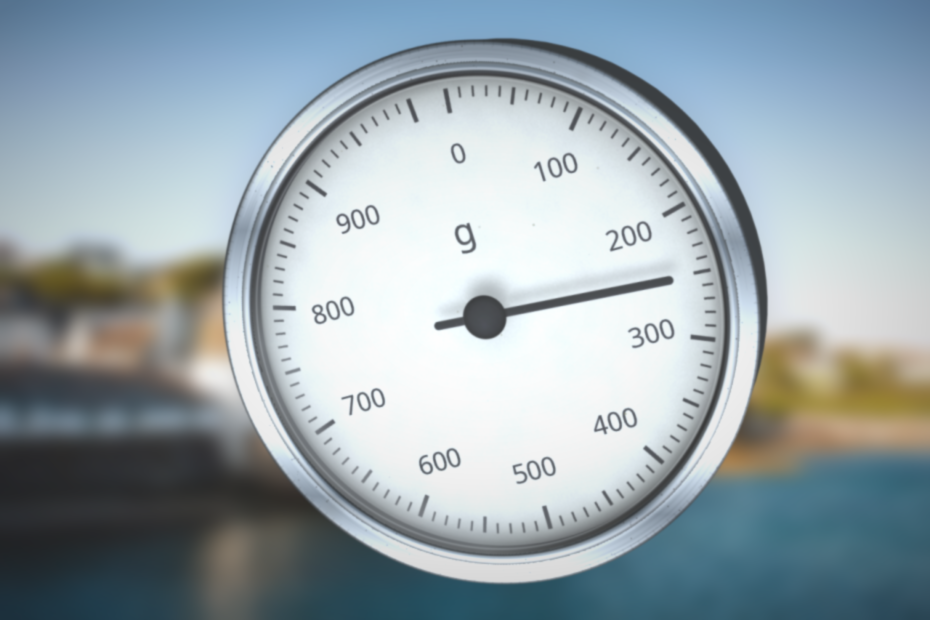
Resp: 250 g
